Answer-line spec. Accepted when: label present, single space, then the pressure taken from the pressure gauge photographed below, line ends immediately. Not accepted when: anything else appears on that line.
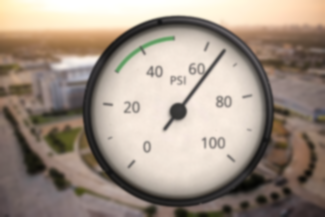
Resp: 65 psi
